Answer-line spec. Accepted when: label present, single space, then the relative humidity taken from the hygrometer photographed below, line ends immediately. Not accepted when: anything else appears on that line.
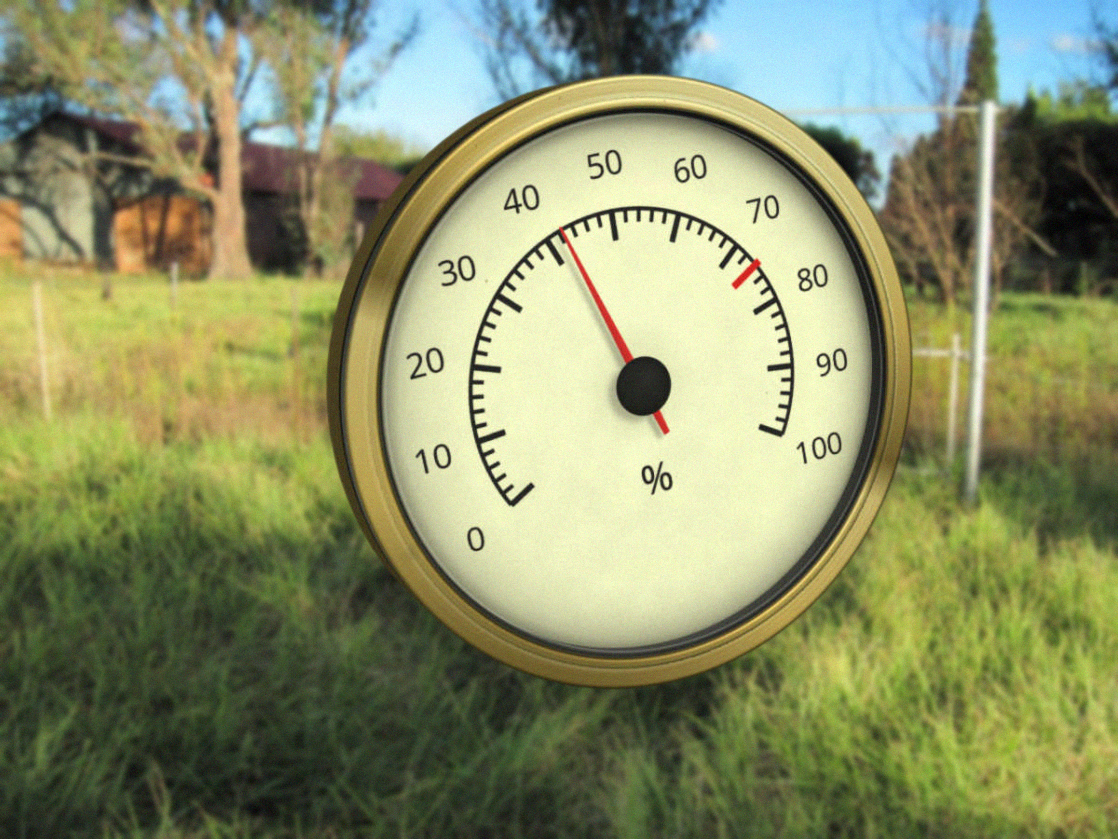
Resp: 42 %
